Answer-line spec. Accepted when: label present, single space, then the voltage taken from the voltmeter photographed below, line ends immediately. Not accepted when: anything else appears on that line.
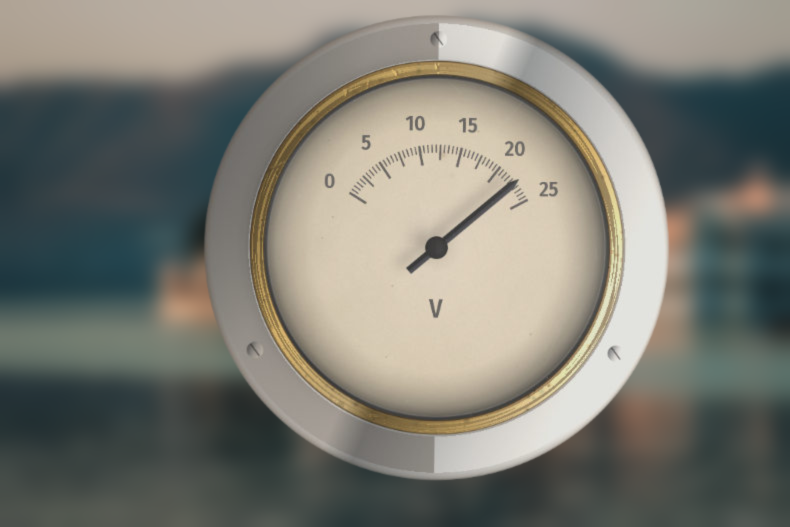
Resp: 22.5 V
